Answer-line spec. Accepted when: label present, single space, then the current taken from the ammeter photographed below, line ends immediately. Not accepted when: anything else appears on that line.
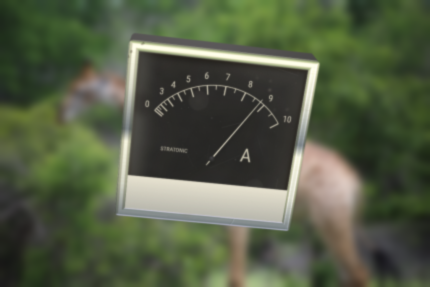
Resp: 8.75 A
